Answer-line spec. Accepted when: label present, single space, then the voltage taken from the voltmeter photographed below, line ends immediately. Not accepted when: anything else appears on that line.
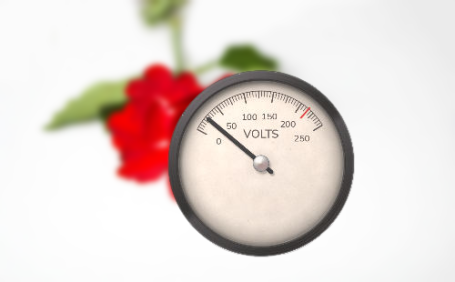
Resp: 25 V
